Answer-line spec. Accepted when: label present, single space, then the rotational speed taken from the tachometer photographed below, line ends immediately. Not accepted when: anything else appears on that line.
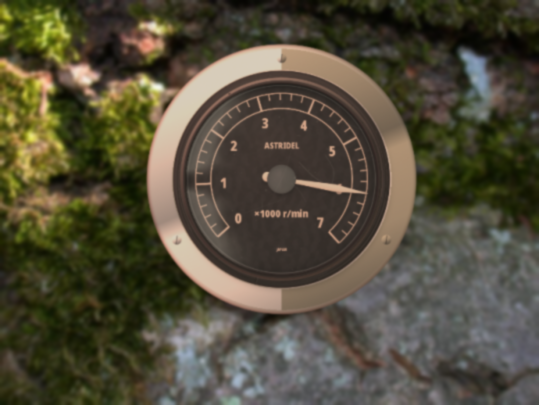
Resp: 6000 rpm
